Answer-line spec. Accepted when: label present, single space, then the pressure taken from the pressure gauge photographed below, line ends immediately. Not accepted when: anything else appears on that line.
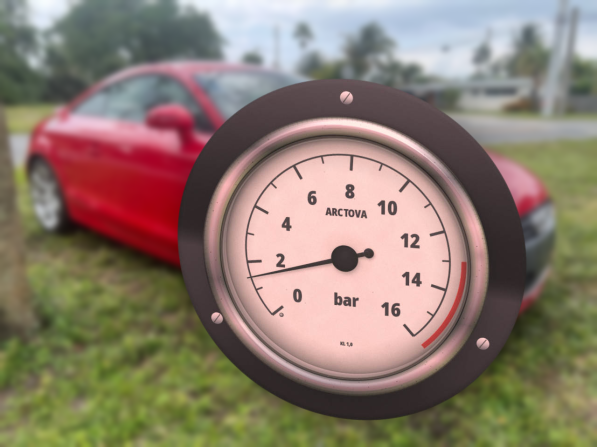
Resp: 1.5 bar
